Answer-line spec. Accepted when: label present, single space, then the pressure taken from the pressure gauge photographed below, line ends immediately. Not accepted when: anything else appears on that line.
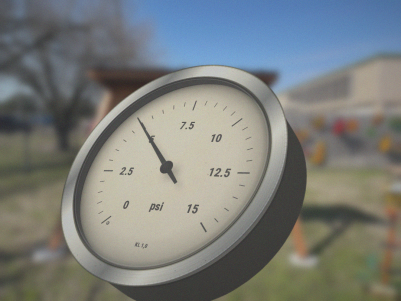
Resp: 5 psi
